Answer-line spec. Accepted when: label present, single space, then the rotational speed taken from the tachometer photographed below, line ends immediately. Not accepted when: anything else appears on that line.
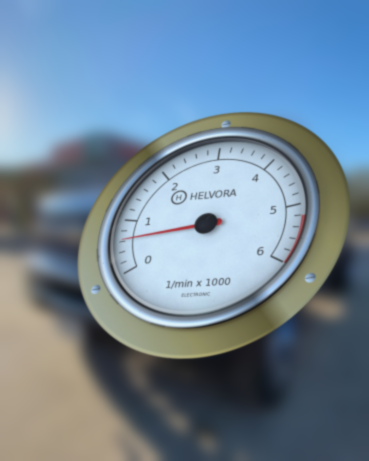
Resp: 600 rpm
